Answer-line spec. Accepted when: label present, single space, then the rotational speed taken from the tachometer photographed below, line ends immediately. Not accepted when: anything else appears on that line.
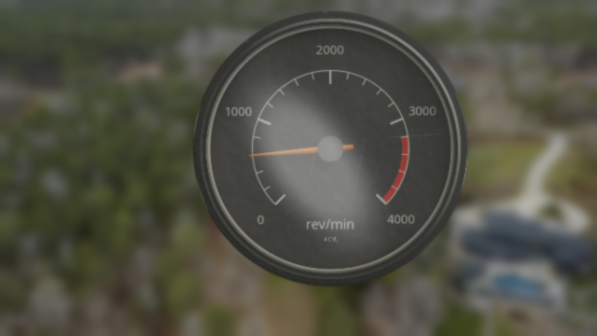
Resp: 600 rpm
